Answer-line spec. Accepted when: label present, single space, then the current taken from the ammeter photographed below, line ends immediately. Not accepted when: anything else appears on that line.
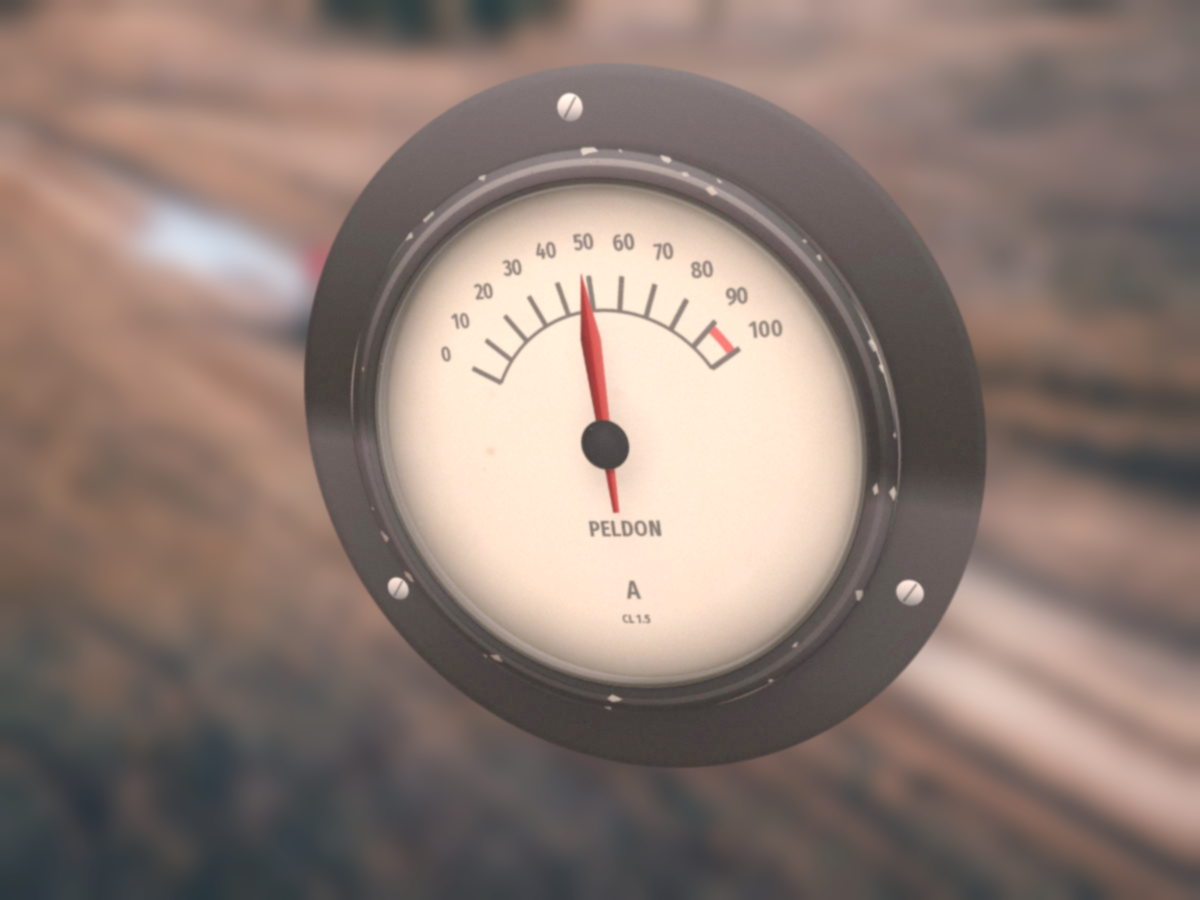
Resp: 50 A
